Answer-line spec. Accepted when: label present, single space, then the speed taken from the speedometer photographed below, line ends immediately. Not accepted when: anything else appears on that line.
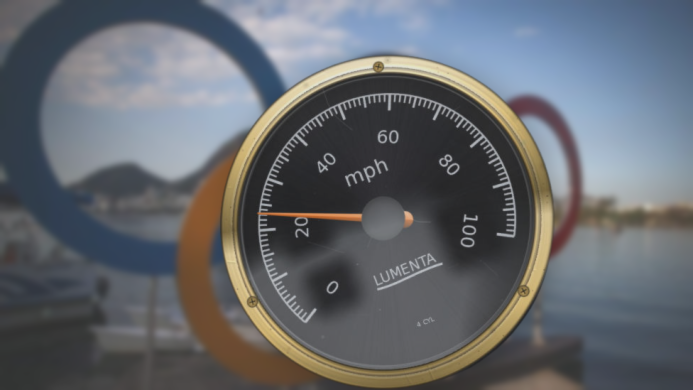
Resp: 23 mph
